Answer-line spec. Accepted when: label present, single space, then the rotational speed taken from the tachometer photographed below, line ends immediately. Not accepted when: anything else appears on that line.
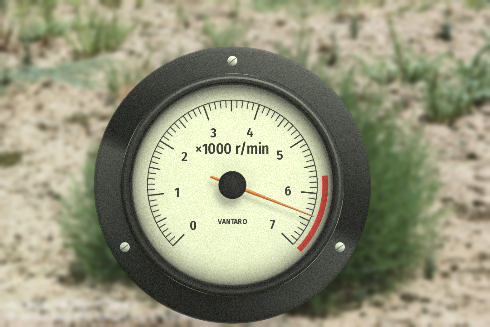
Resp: 6400 rpm
